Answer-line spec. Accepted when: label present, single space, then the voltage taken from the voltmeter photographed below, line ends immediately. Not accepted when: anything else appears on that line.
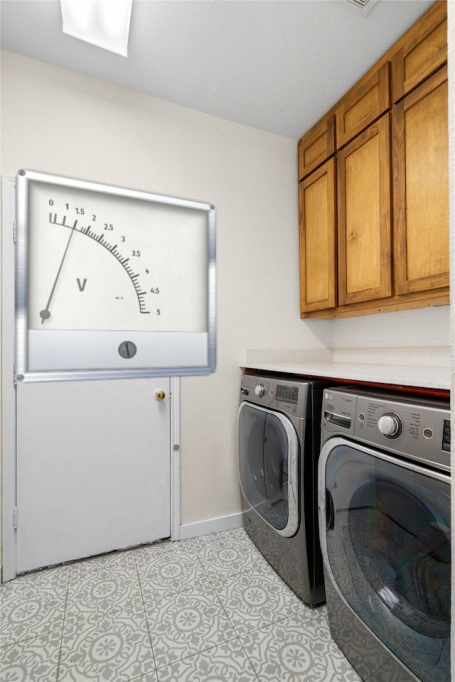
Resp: 1.5 V
